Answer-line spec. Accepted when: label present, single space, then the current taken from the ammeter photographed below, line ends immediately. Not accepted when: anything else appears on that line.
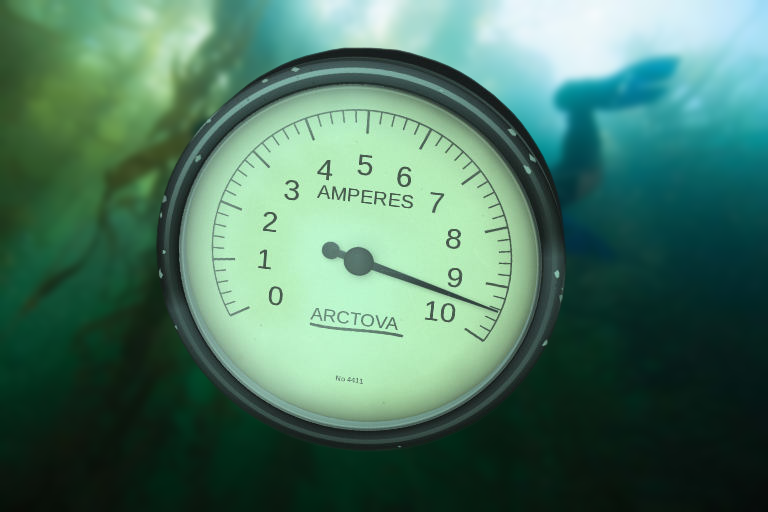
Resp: 9.4 A
